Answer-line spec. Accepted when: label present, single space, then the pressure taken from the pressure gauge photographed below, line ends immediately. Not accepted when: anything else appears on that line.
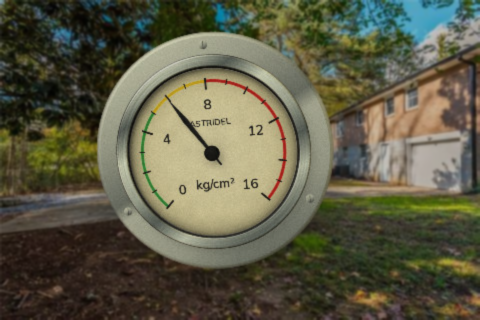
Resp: 6 kg/cm²
